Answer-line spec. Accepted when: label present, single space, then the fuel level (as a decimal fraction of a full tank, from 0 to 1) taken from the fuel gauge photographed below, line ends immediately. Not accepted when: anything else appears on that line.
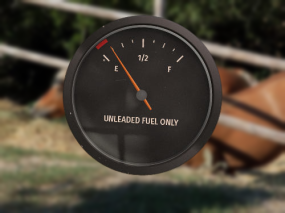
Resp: 0.125
